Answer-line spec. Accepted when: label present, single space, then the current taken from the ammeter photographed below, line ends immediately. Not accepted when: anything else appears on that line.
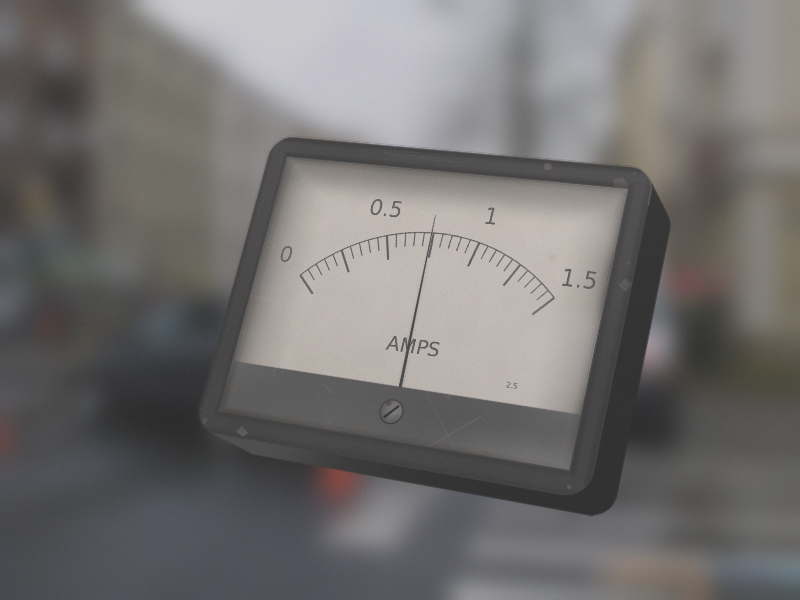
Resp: 0.75 A
